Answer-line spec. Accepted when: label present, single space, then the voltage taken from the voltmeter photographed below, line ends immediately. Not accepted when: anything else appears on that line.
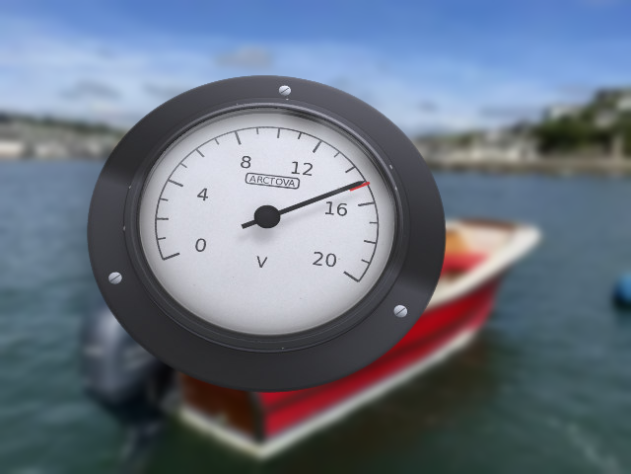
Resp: 15 V
